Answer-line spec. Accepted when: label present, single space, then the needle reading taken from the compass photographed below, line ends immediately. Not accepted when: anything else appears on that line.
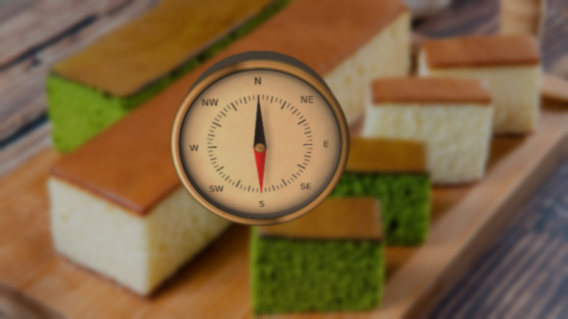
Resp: 180 °
